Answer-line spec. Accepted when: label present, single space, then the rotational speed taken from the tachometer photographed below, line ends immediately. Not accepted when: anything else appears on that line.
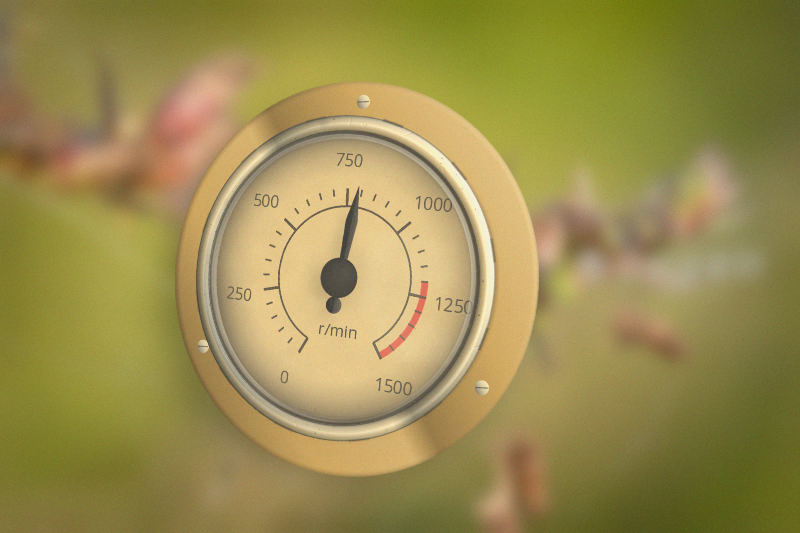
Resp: 800 rpm
